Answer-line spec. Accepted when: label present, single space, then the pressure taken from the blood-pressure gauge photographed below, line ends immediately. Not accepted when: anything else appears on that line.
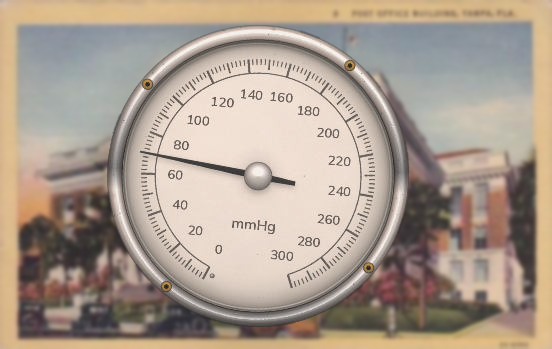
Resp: 70 mmHg
